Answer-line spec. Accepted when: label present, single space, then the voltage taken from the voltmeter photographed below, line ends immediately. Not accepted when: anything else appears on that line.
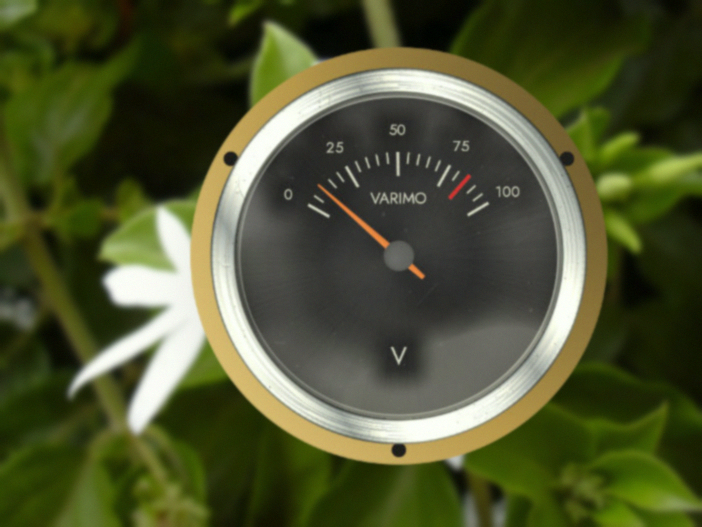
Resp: 10 V
